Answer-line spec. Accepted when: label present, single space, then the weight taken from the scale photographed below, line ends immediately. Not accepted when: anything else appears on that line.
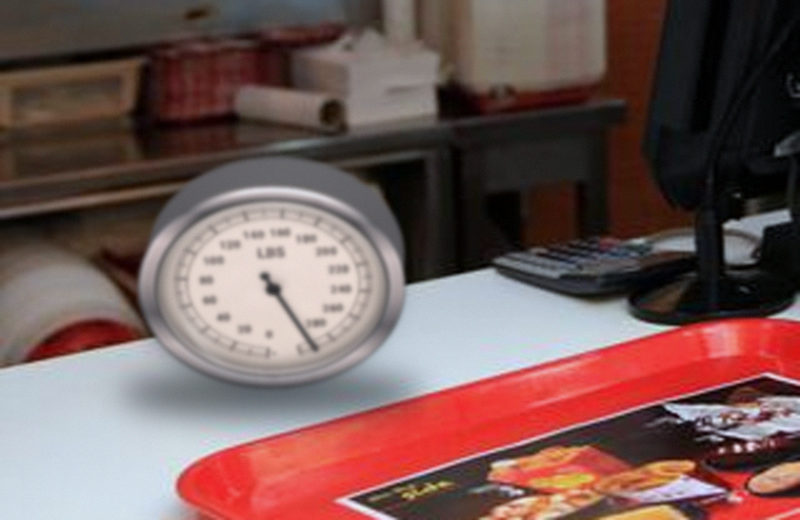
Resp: 290 lb
